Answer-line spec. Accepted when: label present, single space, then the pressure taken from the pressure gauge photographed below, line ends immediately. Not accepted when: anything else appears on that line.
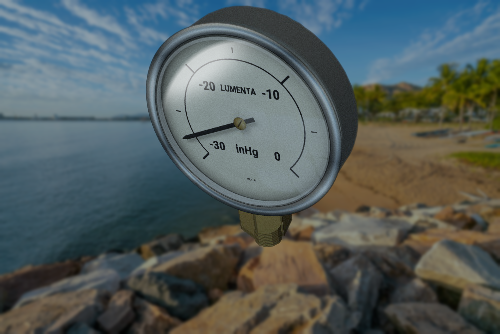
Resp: -27.5 inHg
